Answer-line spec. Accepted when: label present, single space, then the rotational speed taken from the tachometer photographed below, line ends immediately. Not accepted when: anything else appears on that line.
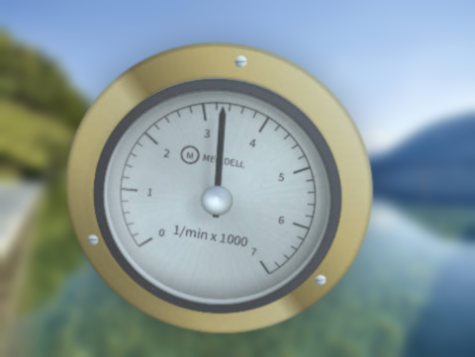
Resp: 3300 rpm
